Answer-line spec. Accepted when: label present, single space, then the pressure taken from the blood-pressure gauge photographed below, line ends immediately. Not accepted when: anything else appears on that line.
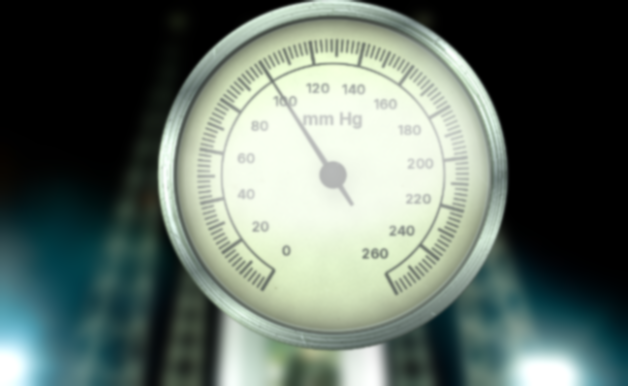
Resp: 100 mmHg
